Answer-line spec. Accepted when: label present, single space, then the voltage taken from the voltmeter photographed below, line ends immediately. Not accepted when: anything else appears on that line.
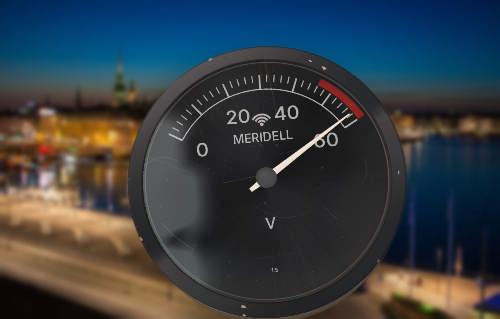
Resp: 58 V
